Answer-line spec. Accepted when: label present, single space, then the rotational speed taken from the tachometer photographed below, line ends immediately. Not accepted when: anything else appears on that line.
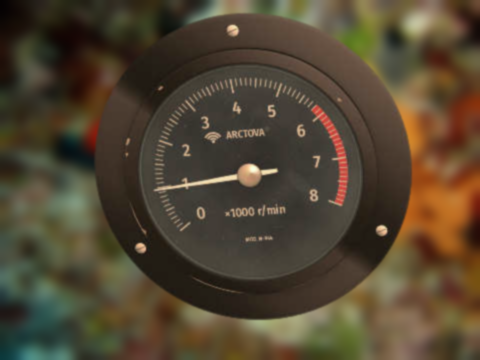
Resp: 1000 rpm
